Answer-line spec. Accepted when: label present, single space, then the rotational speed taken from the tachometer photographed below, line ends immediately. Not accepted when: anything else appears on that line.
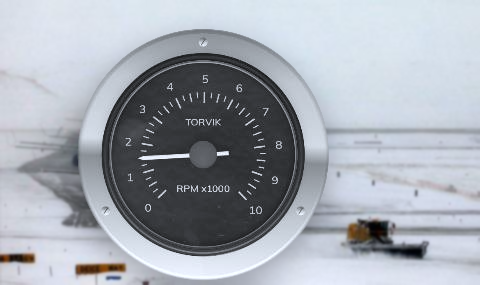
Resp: 1500 rpm
